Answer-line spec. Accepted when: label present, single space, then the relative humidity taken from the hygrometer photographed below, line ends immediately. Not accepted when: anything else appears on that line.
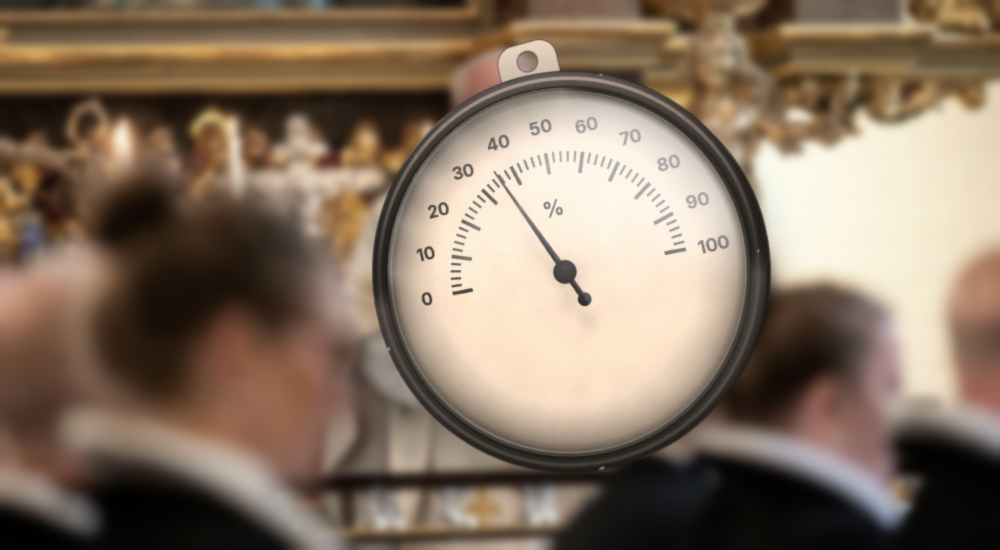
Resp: 36 %
